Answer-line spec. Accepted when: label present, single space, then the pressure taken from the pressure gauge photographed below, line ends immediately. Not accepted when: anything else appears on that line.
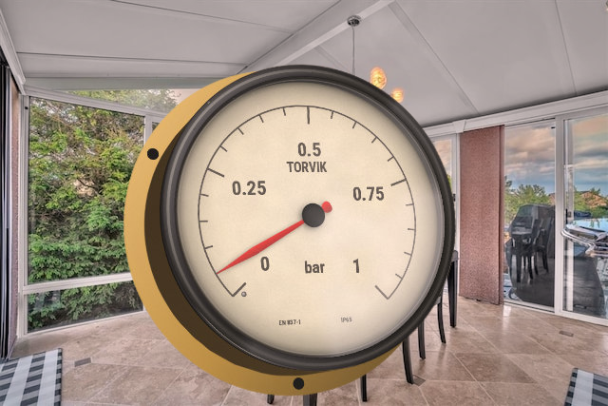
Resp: 0.05 bar
